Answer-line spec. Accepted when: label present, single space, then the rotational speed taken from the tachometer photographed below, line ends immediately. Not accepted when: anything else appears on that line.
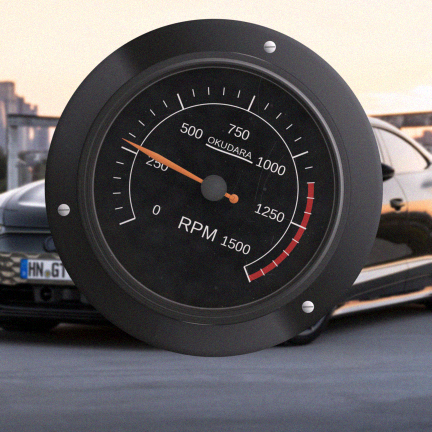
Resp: 275 rpm
